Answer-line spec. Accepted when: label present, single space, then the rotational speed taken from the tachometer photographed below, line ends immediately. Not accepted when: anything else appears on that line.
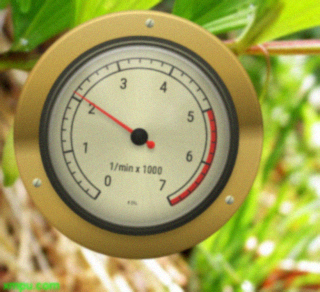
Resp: 2100 rpm
